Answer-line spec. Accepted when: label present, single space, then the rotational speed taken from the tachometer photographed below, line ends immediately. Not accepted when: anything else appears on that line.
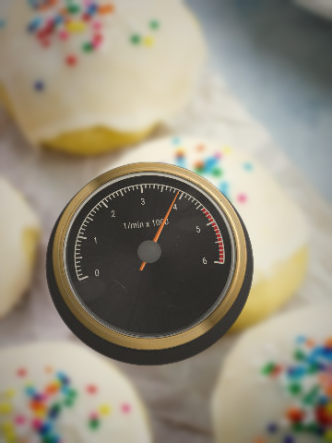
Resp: 3900 rpm
